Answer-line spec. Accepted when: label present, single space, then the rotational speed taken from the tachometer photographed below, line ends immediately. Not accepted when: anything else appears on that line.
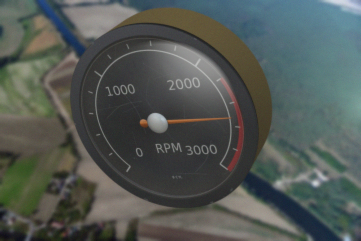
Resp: 2500 rpm
